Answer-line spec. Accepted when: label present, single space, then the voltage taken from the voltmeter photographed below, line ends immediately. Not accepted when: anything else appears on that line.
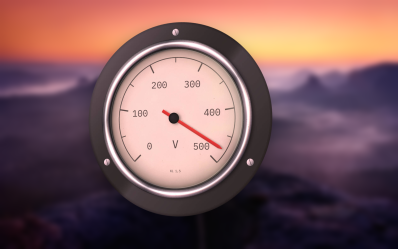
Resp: 475 V
